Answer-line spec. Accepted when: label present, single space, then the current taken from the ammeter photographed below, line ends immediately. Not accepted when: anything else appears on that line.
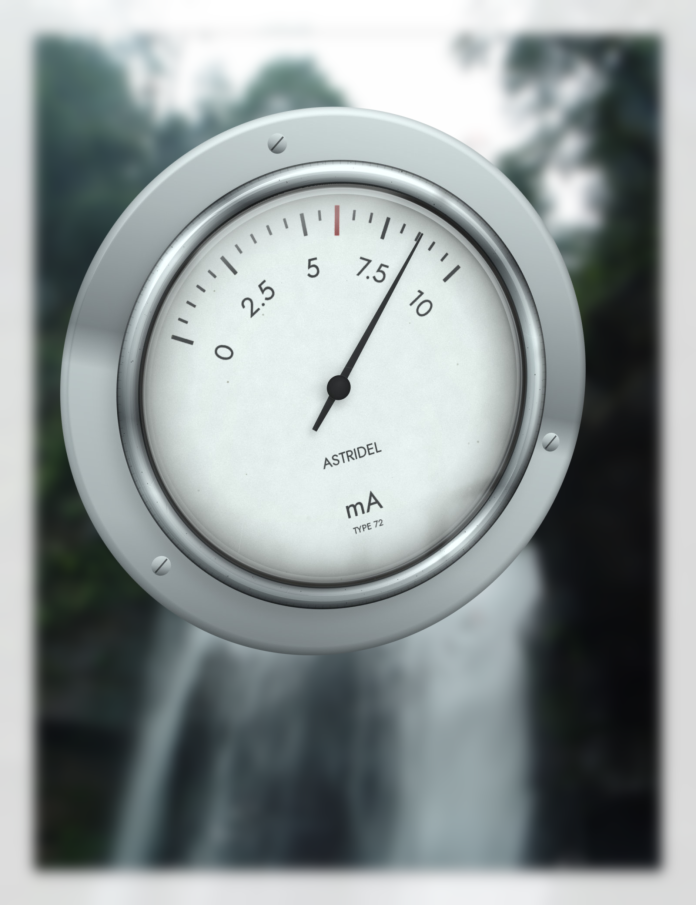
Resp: 8.5 mA
